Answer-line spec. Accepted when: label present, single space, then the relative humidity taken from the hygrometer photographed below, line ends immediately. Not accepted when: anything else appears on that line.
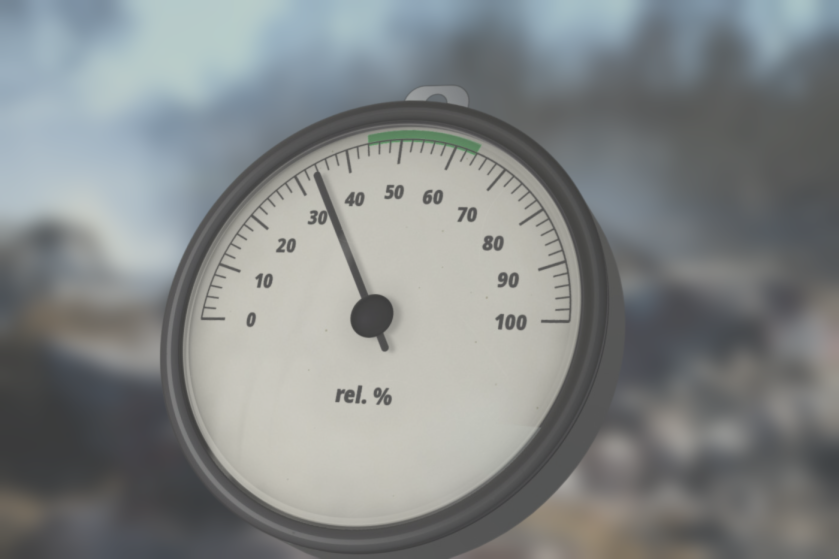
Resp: 34 %
